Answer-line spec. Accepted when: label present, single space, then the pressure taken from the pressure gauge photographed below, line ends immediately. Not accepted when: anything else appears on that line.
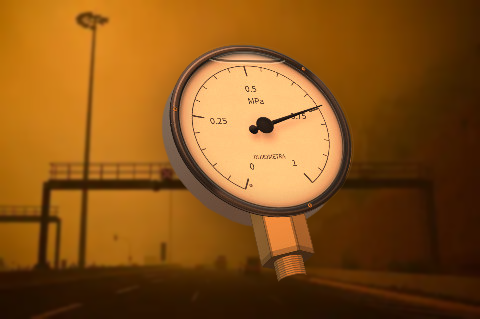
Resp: 0.75 MPa
